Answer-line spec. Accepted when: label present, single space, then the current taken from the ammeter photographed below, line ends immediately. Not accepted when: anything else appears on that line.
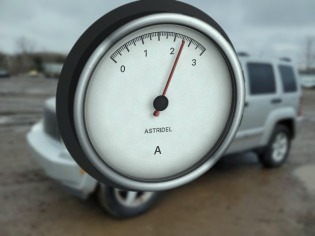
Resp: 2.25 A
